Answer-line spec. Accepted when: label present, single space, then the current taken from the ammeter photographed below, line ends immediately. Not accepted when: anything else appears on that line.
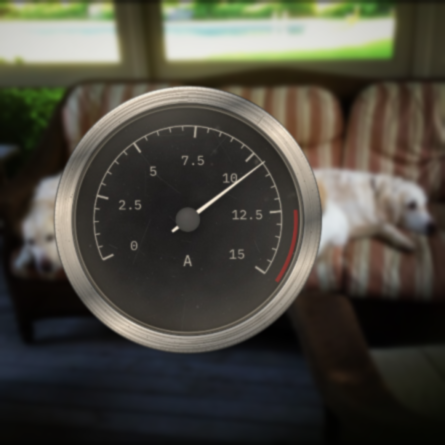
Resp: 10.5 A
